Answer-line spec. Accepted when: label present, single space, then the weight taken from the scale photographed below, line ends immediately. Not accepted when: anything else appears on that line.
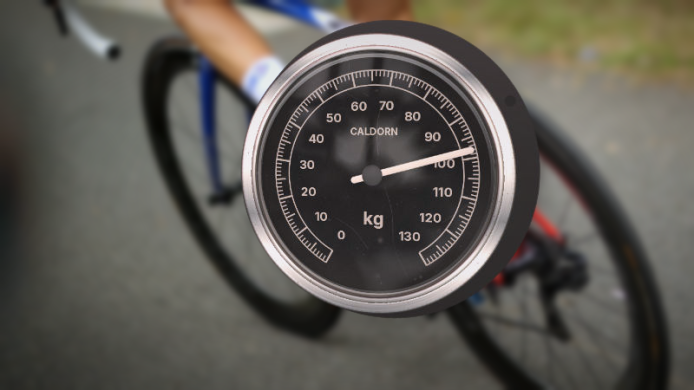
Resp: 98 kg
